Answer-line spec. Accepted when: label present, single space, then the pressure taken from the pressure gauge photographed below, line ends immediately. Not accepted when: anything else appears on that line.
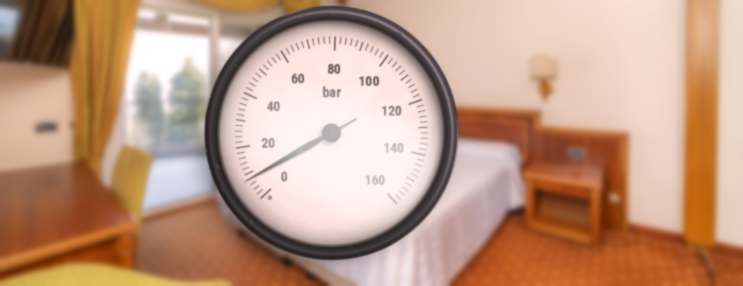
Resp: 8 bar
